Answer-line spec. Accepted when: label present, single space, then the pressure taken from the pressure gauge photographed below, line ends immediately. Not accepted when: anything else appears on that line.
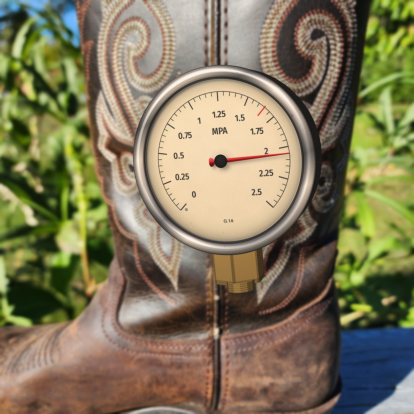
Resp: 2.05 MPa
